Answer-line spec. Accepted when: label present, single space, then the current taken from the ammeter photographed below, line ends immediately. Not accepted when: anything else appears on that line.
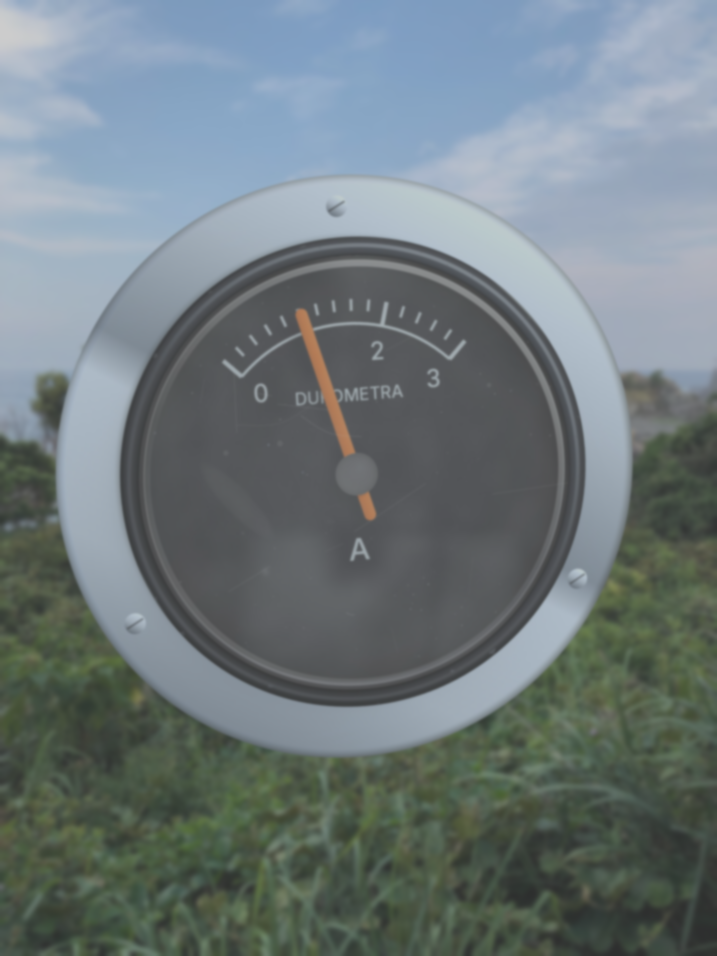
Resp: 1 A
